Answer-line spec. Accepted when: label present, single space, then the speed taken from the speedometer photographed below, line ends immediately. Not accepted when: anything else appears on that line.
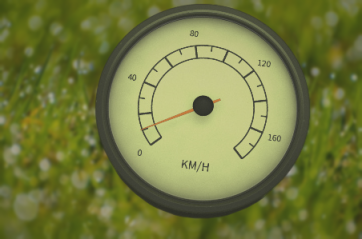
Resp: 10 km/h
